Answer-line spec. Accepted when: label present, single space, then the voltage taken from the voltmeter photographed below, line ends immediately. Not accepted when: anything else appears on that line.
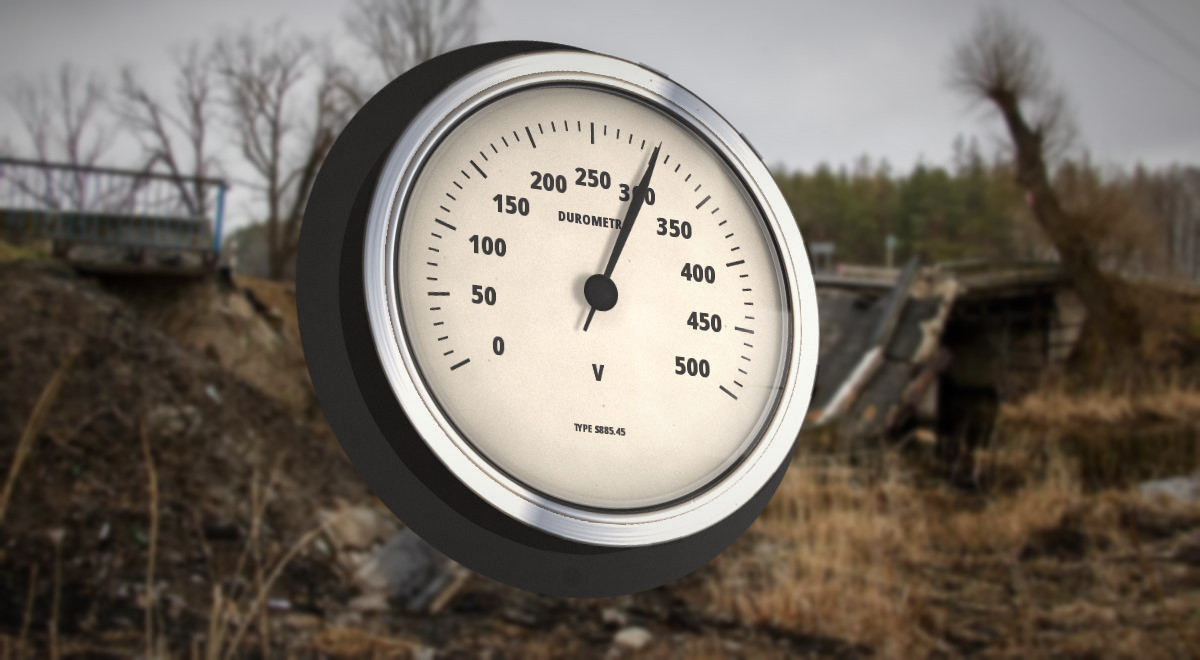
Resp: 300 V
